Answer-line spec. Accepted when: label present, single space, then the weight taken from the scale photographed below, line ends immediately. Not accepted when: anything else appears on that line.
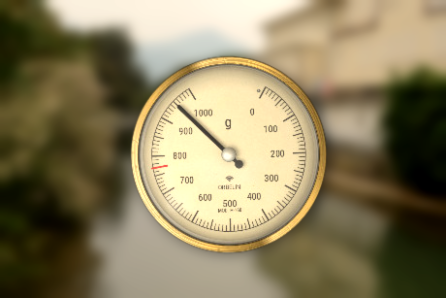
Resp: 950 g
